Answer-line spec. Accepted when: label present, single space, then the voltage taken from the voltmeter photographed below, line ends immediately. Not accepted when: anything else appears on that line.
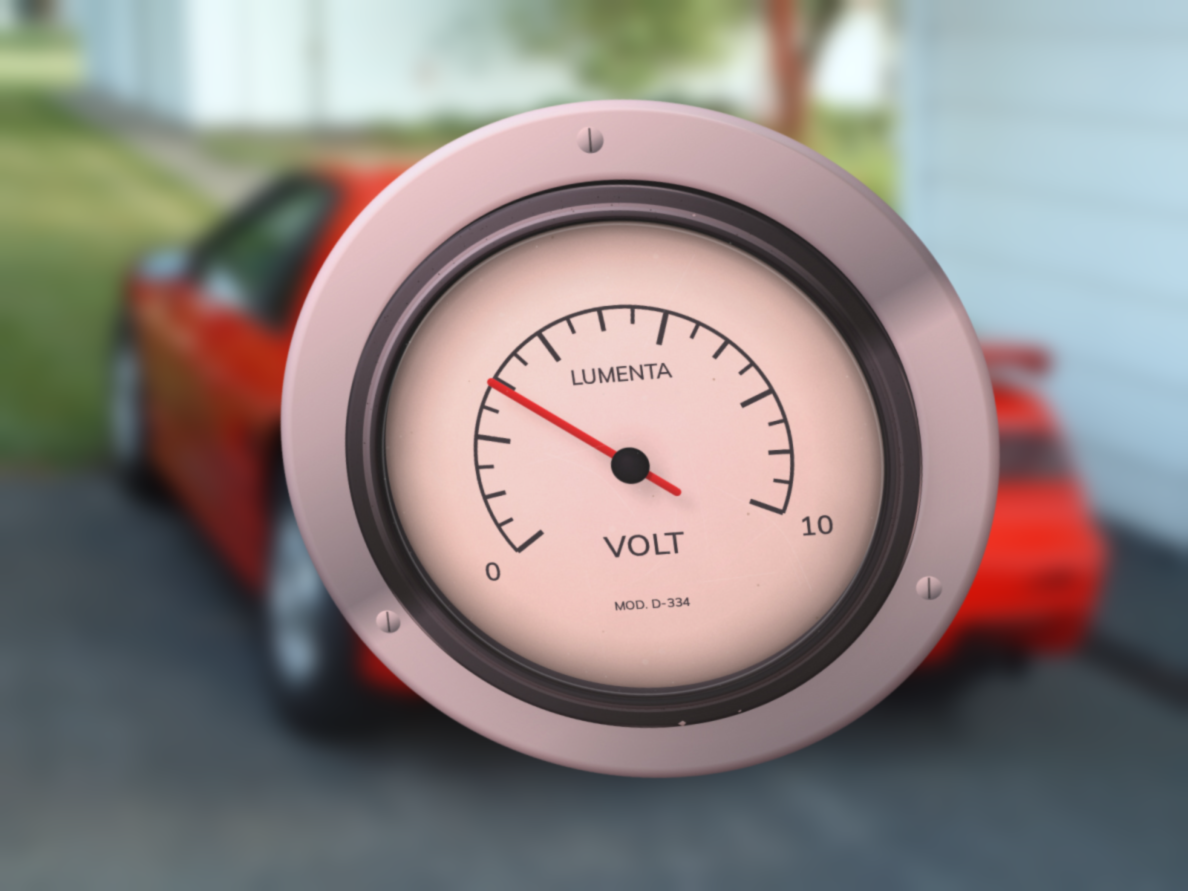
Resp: 3 V
